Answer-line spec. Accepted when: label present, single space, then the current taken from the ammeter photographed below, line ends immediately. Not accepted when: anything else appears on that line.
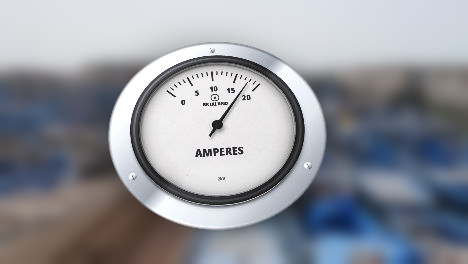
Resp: 18 A
